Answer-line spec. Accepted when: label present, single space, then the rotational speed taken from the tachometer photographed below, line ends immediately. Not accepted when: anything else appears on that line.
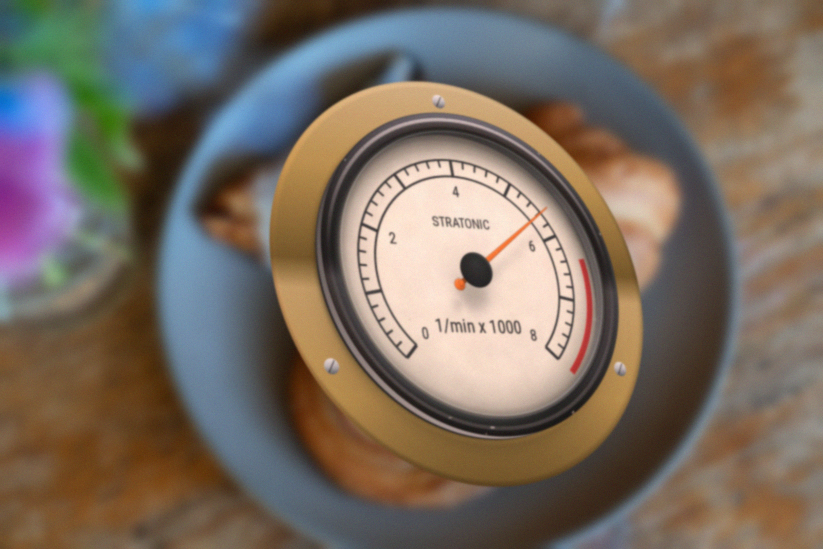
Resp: 5600 rpm
